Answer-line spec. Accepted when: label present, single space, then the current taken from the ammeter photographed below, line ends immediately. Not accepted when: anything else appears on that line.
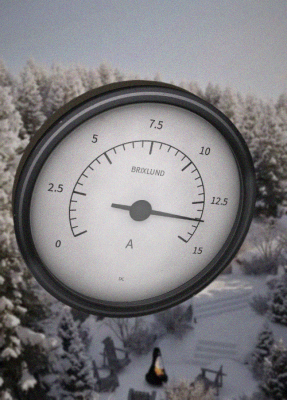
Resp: 13.5 A
